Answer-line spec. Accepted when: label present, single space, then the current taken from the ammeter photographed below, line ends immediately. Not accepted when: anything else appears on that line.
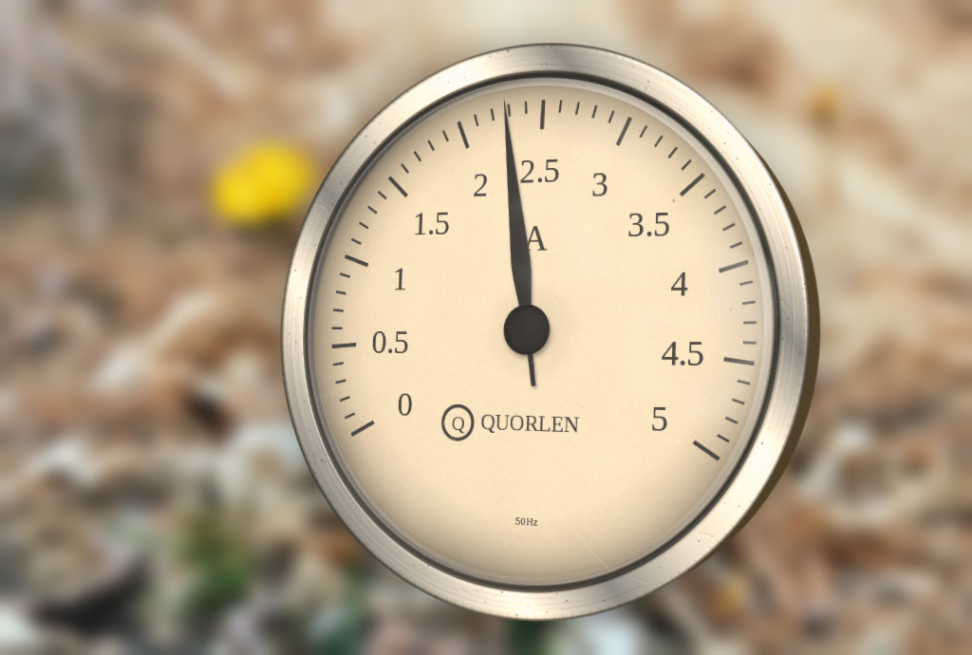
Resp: 2.3 A
